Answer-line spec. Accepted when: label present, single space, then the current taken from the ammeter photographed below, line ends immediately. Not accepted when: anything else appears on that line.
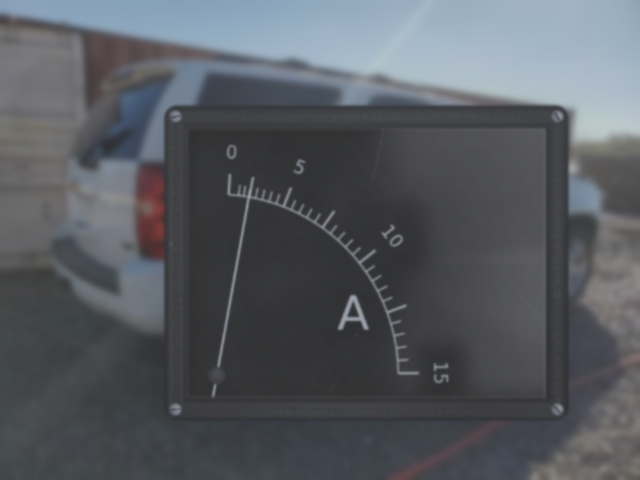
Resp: 2.5 A
